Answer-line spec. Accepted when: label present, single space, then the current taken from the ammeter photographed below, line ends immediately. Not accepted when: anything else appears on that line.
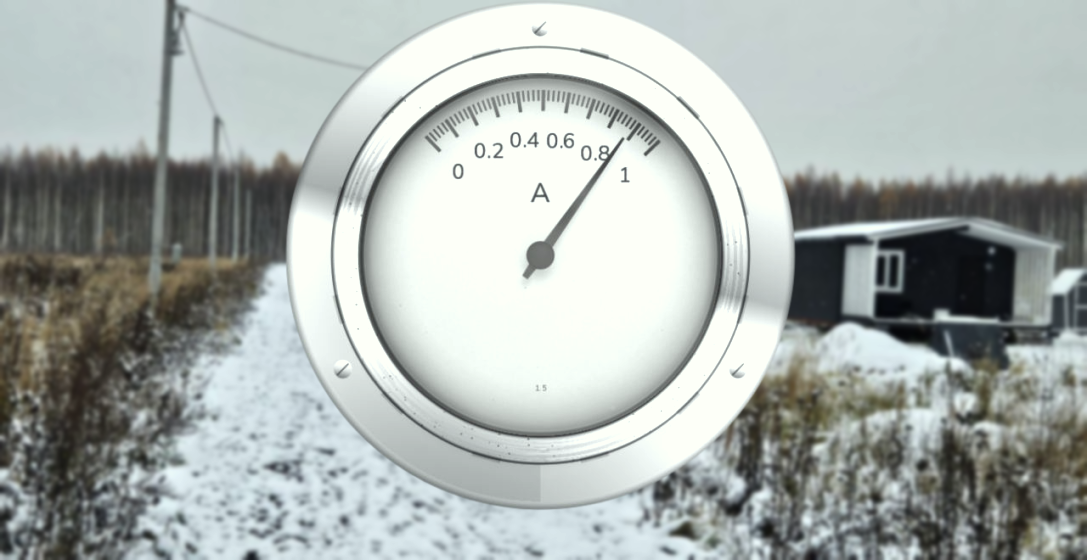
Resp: 0.88 A
